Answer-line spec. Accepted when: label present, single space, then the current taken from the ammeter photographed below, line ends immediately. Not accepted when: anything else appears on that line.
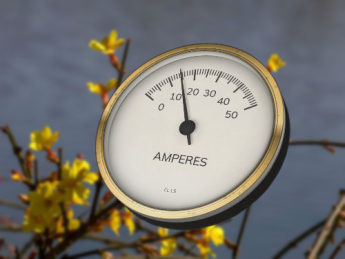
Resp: 15 A
